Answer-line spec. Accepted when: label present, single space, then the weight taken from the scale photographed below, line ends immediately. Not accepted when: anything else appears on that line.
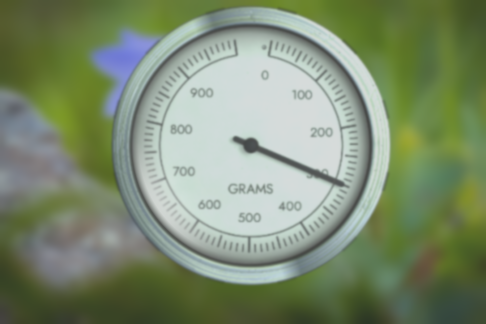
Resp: 300 g
